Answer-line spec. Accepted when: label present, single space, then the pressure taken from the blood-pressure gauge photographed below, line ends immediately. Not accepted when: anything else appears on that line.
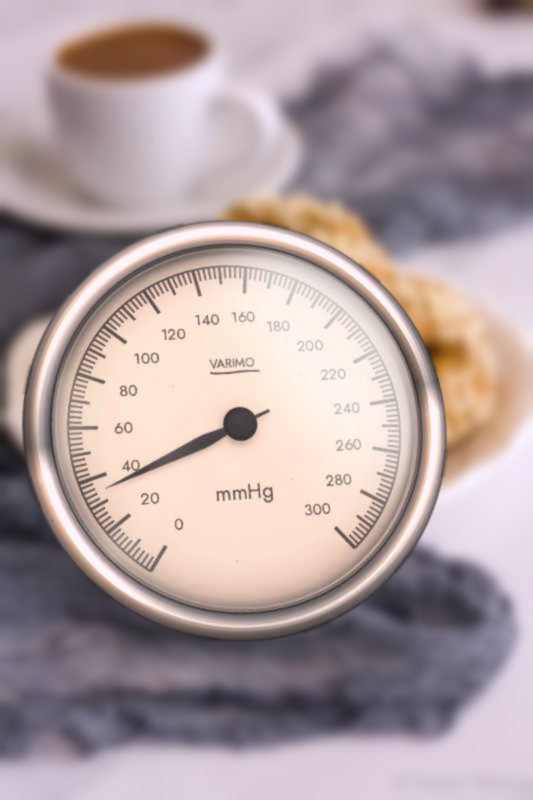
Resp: 34 mmHg
